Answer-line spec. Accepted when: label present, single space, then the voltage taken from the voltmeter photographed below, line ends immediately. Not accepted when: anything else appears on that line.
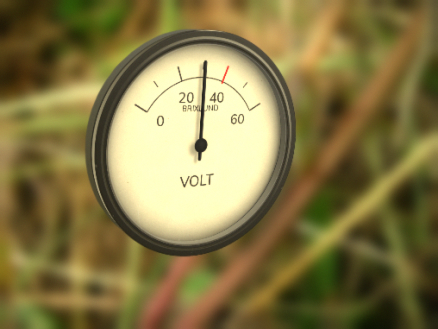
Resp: 30 V
